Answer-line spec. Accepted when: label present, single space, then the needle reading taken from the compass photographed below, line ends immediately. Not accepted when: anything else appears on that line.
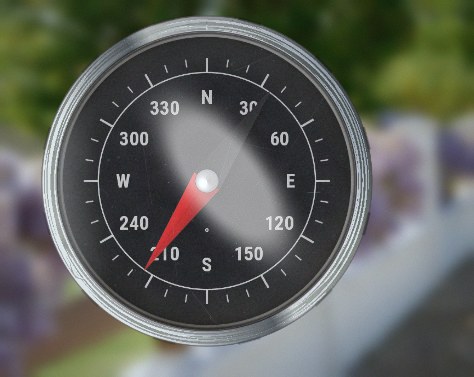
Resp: 215 °
